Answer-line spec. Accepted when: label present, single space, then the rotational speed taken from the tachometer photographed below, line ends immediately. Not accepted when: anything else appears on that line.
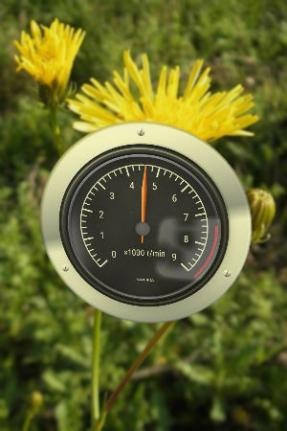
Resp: 4600 rpm
